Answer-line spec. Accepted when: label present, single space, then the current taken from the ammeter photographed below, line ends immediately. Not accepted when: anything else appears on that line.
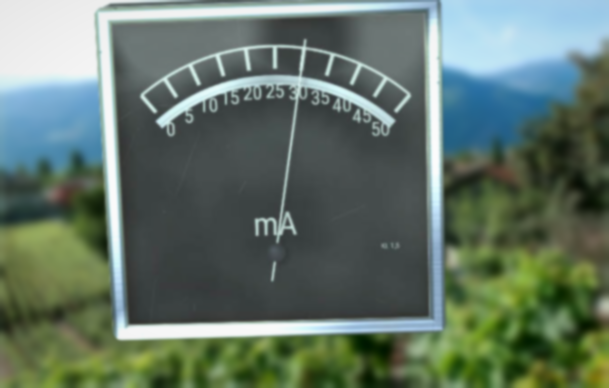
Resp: 30 mA
